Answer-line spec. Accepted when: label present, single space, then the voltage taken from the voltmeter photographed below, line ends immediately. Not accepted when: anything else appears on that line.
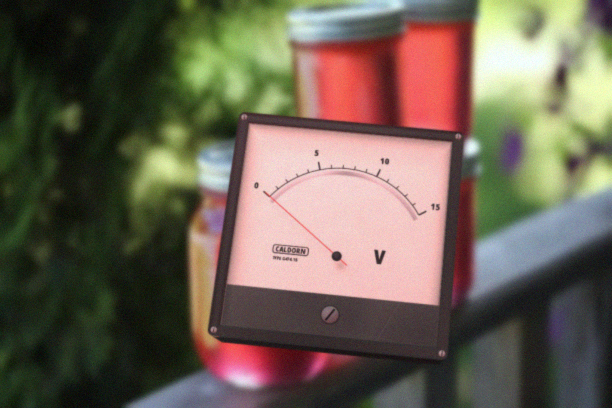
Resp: 0 V
